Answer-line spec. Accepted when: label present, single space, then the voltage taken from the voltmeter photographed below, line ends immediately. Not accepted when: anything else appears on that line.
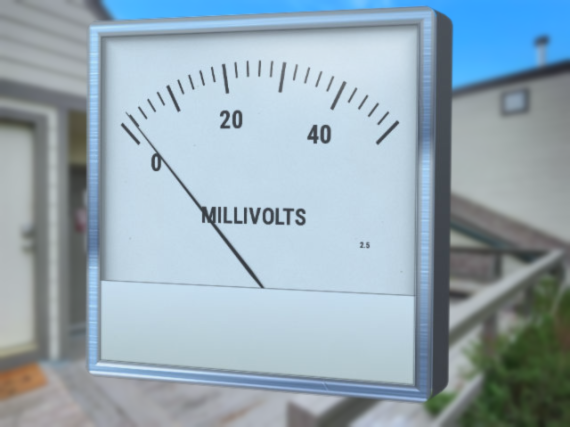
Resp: 2 mV
